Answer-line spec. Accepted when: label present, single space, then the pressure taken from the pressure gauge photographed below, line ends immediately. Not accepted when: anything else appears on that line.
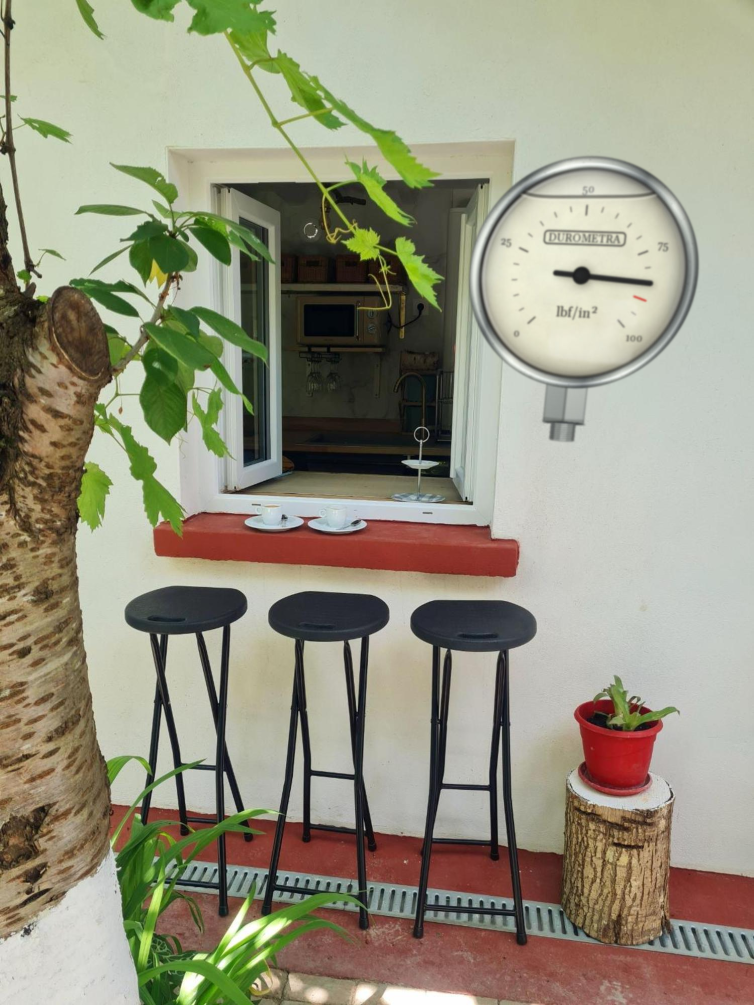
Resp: 85 psi
